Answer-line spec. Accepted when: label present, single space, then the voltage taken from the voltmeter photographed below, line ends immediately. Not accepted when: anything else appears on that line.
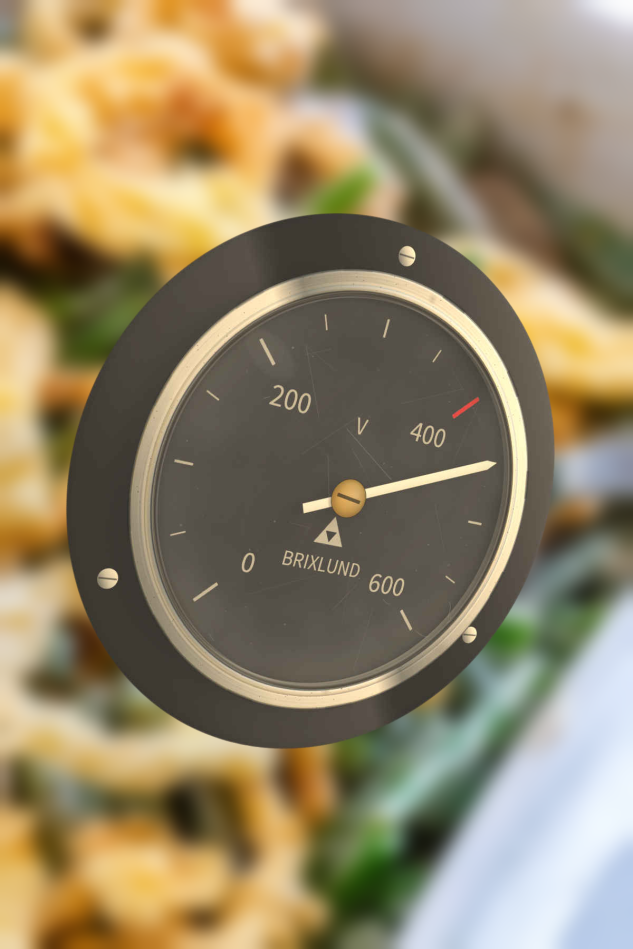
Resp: 450 V
